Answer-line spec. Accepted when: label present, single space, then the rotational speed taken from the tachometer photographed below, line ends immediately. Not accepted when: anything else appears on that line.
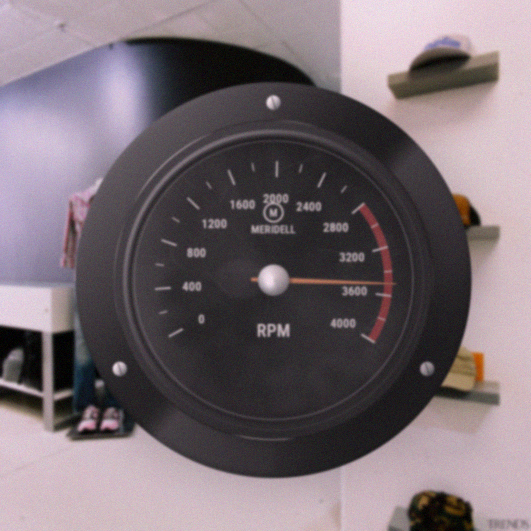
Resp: 3500 rpm
